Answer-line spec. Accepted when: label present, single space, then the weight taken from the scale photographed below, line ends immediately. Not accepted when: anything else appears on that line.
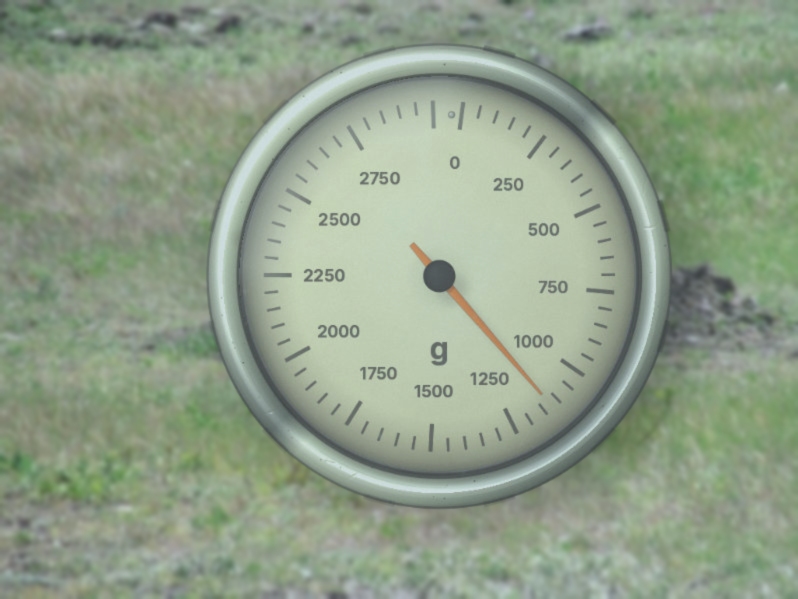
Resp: 1125 g
